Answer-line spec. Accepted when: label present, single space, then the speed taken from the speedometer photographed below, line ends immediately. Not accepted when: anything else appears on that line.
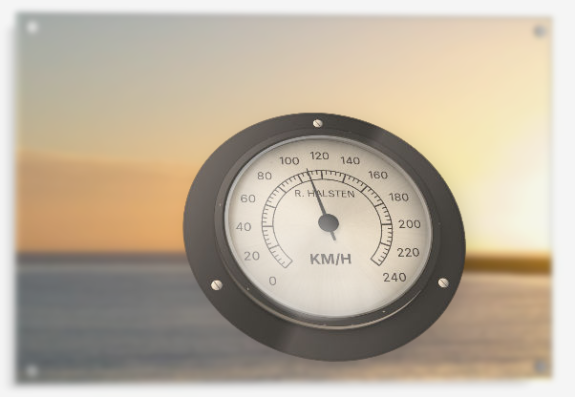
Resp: 108 km/h
